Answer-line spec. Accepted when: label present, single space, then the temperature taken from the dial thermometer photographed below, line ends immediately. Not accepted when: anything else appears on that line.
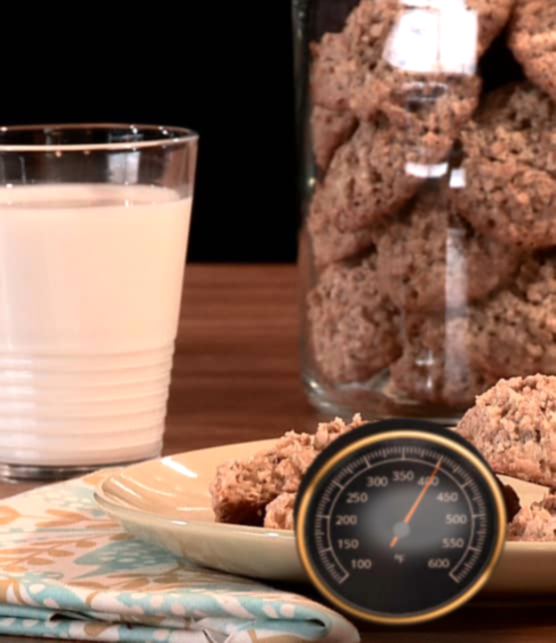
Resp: 400 °F
